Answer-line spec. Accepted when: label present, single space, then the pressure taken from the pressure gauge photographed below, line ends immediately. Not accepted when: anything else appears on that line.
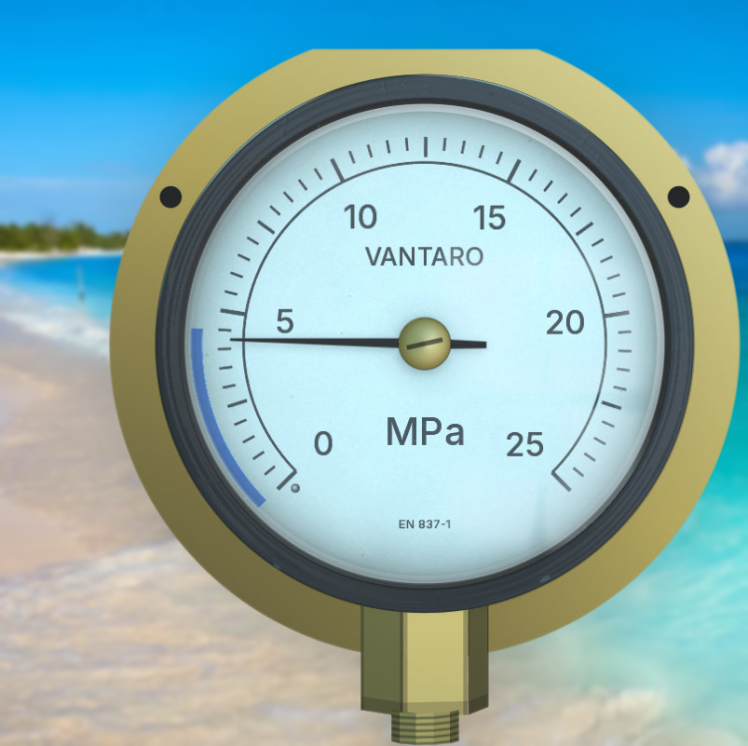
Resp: 4.25 MPa
